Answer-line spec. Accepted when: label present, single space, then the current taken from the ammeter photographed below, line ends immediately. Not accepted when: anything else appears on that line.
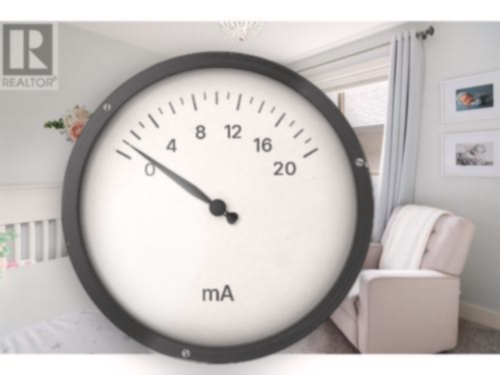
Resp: 1 mA
